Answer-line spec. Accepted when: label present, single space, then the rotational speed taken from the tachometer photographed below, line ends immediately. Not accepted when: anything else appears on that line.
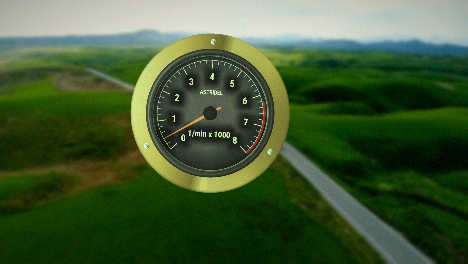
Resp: 400 rpm
